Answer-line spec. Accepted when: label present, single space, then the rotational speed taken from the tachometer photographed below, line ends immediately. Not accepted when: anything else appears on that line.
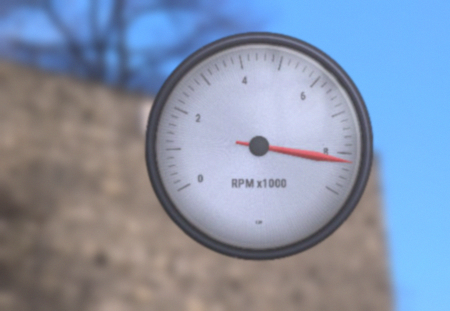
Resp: 8200 rpm
